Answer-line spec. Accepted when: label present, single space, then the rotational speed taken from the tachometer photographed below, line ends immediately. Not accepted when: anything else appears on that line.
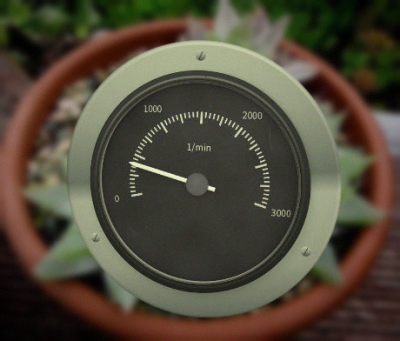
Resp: 400 rpm
